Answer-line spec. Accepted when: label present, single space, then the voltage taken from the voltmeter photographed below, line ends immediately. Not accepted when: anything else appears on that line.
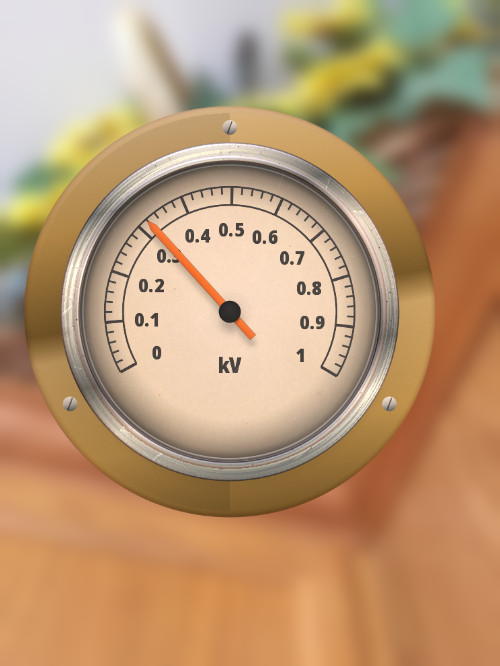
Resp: 0.32 kV
